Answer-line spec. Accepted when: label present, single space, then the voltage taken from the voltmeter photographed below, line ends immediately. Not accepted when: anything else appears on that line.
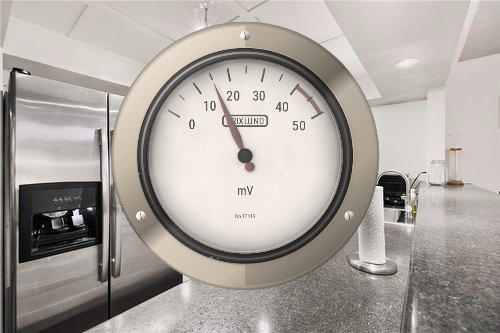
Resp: 15 mV
